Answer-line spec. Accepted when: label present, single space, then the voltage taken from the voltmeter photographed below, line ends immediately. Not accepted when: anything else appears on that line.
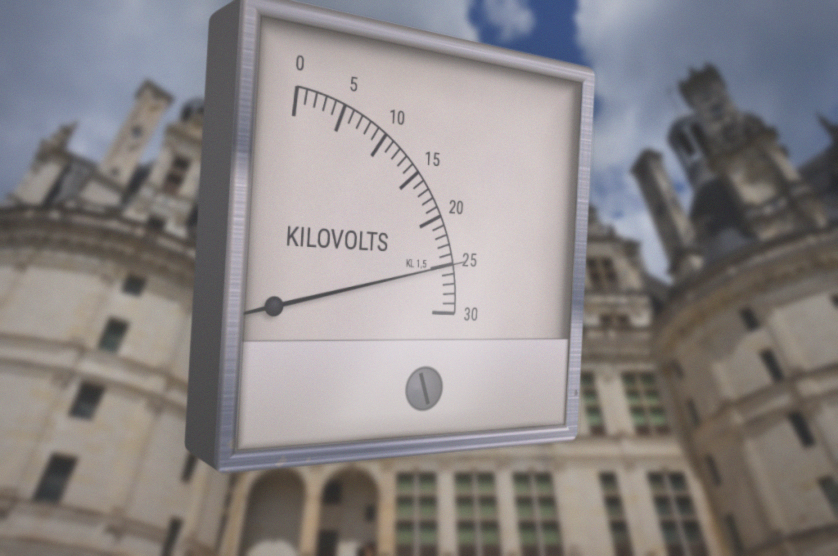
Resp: 25 kV
